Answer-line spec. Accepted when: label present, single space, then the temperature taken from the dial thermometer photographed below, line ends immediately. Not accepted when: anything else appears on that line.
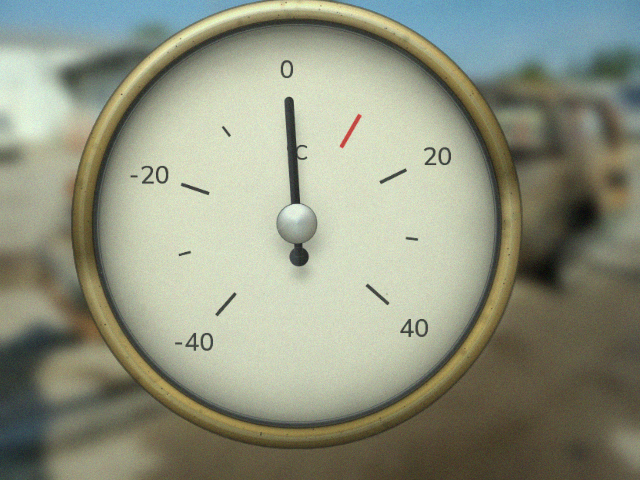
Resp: 0 °C
